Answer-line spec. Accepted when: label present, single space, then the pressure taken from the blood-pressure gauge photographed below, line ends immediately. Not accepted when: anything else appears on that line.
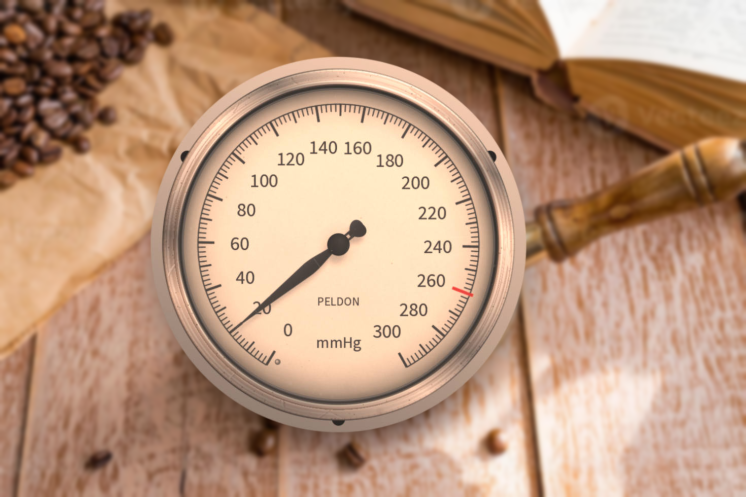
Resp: 20 mmHg
